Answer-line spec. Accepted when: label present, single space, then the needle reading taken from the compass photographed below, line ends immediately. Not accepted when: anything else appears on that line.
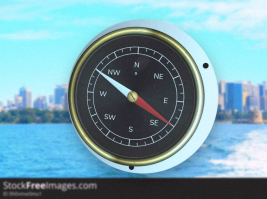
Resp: 120 °
